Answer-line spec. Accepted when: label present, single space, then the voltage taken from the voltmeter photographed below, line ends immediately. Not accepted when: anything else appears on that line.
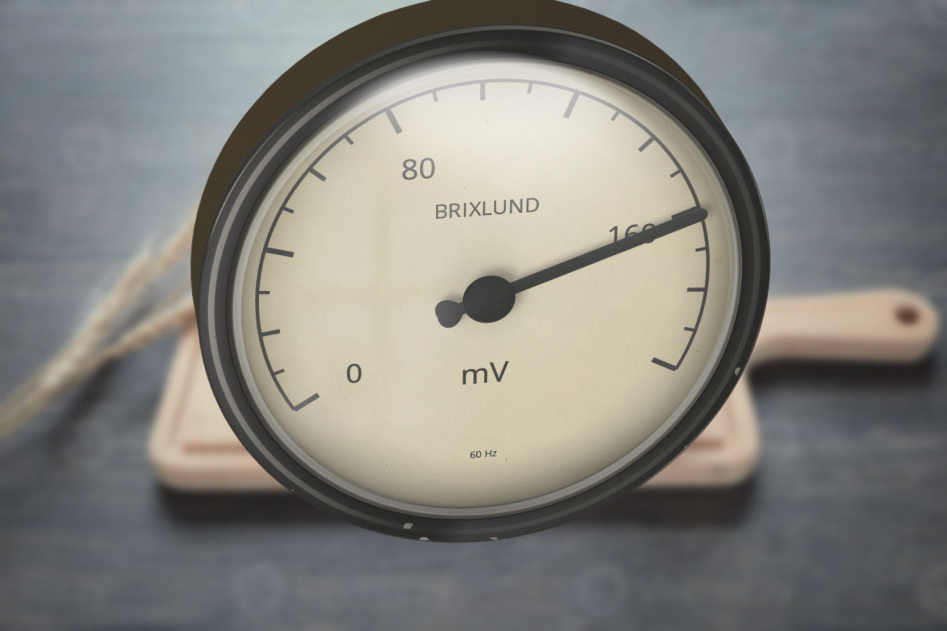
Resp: 160 mV
